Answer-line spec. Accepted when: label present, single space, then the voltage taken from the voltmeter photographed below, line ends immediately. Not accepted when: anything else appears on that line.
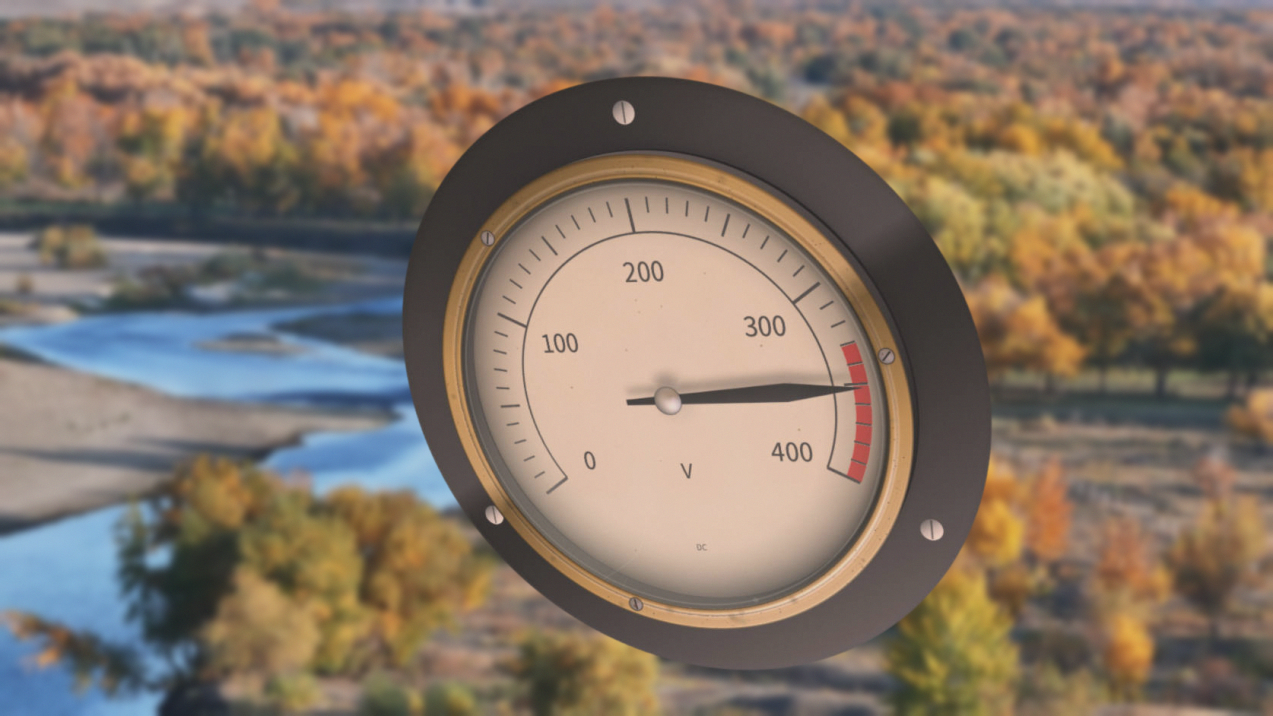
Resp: 350 V
